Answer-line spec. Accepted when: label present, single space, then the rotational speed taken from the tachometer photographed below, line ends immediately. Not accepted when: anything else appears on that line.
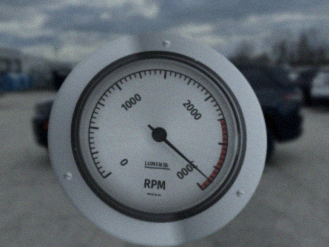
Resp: 2900 rpm
